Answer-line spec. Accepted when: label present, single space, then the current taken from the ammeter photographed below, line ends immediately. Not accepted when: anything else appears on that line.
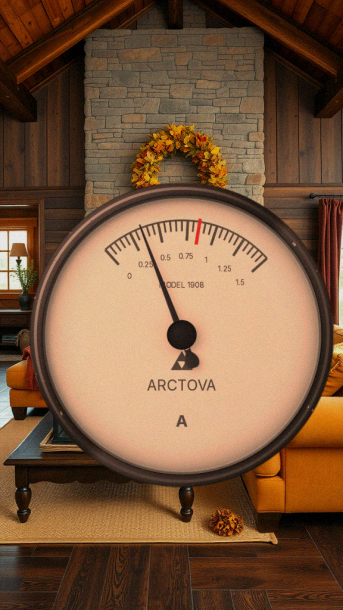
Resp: 0.35 A
